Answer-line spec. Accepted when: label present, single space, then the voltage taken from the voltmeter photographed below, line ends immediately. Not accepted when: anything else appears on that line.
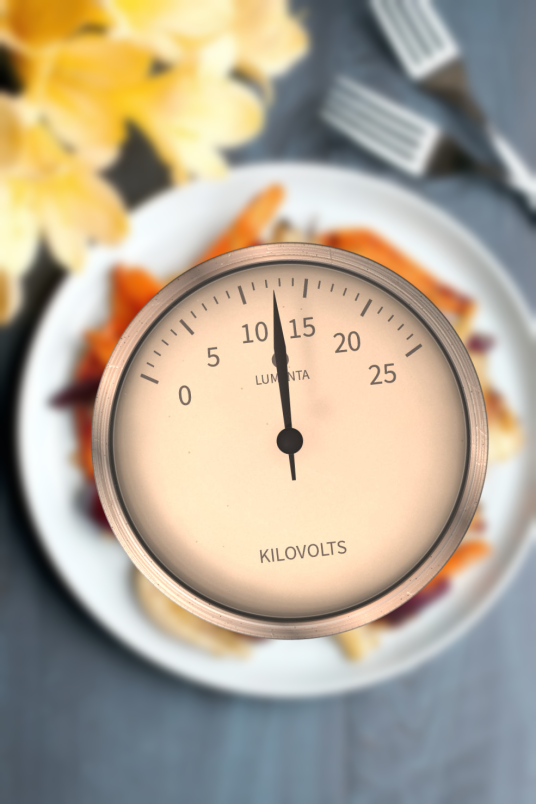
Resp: 12.5 kV
